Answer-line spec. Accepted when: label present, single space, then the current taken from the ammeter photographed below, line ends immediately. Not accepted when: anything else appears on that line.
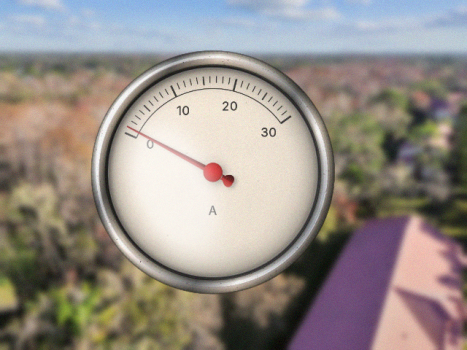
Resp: 1 A
